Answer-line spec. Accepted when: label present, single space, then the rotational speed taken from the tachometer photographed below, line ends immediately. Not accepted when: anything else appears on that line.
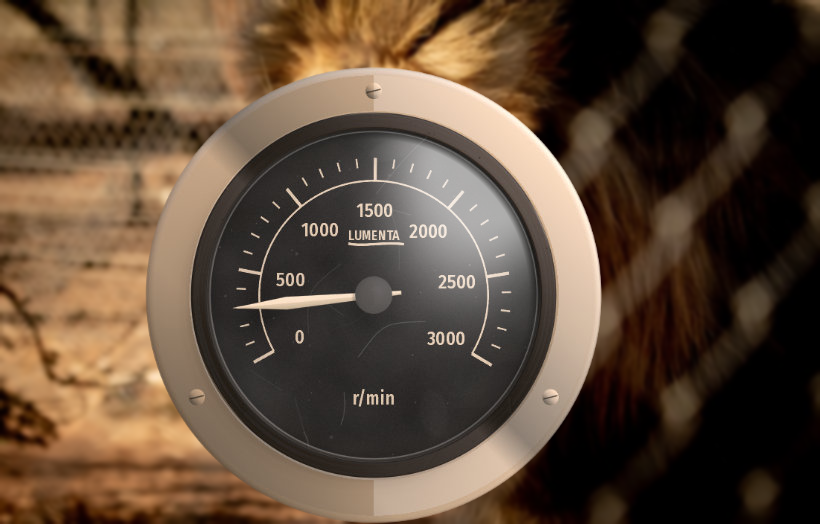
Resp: 300 rpm
